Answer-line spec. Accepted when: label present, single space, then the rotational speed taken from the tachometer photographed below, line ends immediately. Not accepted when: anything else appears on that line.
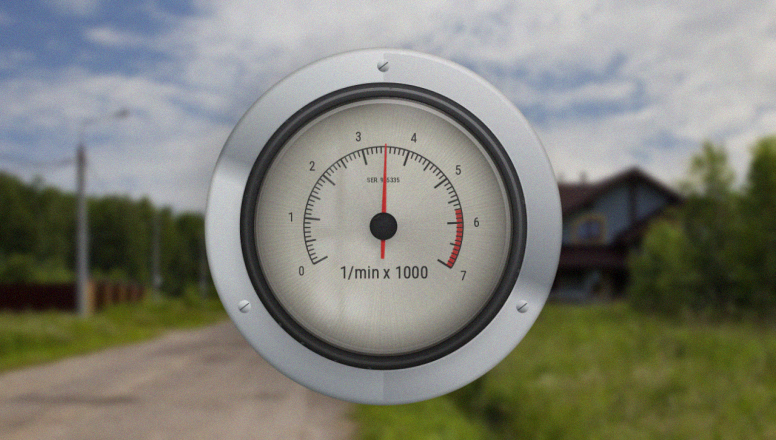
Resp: 3500 rpm
